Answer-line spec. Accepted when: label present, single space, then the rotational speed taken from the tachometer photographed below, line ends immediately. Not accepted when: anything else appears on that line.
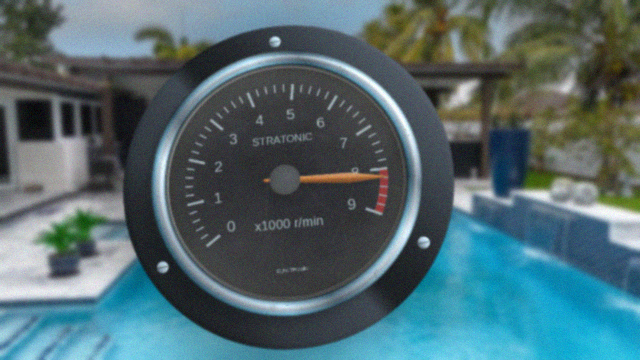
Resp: 8200 rpm
